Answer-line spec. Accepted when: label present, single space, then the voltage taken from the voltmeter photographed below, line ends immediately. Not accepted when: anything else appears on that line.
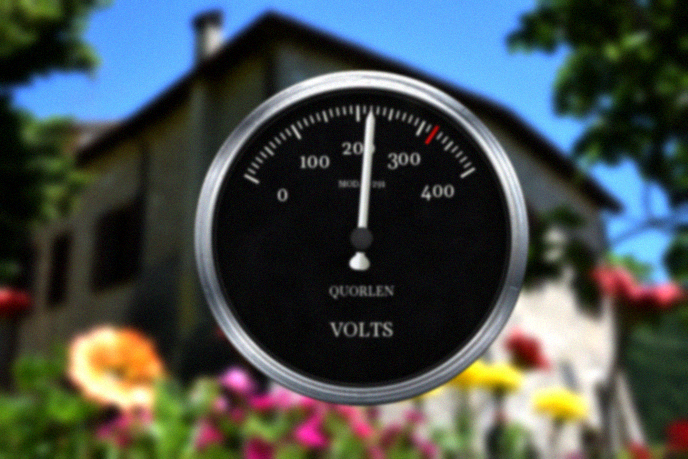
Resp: 220 V
